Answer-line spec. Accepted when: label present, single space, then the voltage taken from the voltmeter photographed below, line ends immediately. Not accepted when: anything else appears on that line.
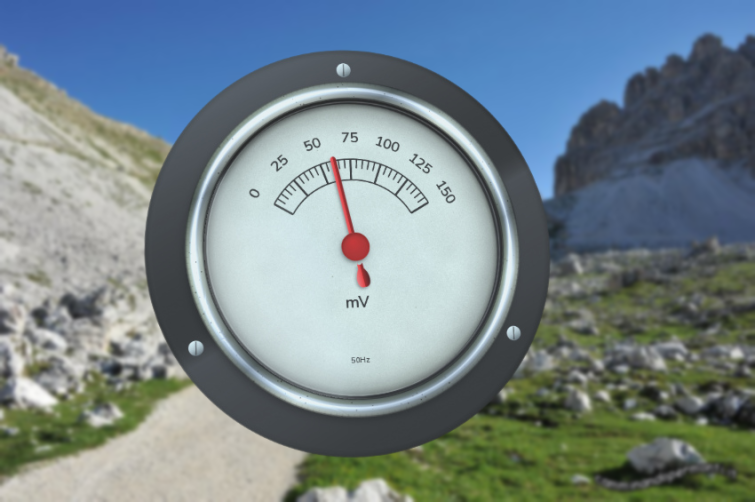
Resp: 60 mV
